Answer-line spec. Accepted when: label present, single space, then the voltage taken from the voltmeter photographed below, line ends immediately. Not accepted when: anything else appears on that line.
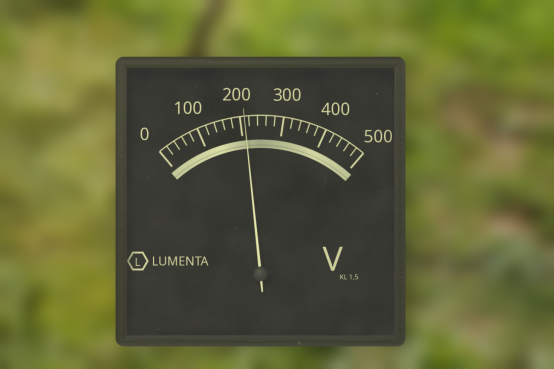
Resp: 210 V
